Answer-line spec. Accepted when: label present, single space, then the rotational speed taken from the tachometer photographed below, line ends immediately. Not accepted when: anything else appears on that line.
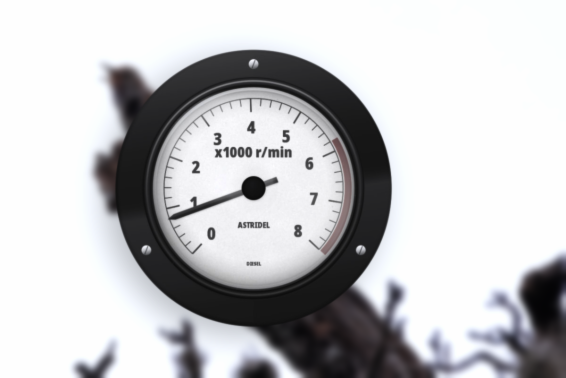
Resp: 800 rpm
